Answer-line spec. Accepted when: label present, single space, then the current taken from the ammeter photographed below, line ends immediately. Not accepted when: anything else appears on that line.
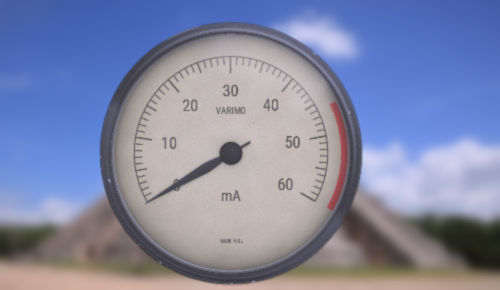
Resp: 0 mA
